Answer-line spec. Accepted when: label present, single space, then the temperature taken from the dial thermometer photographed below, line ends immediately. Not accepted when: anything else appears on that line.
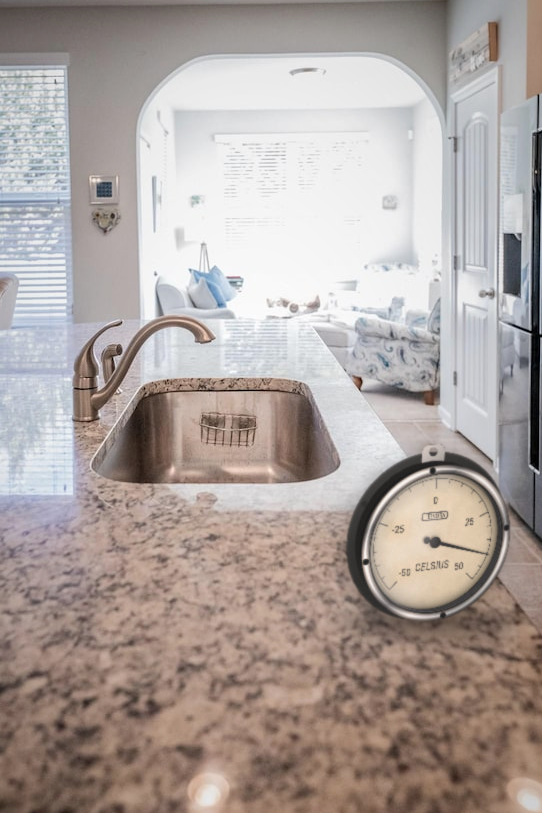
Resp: 40 °C
